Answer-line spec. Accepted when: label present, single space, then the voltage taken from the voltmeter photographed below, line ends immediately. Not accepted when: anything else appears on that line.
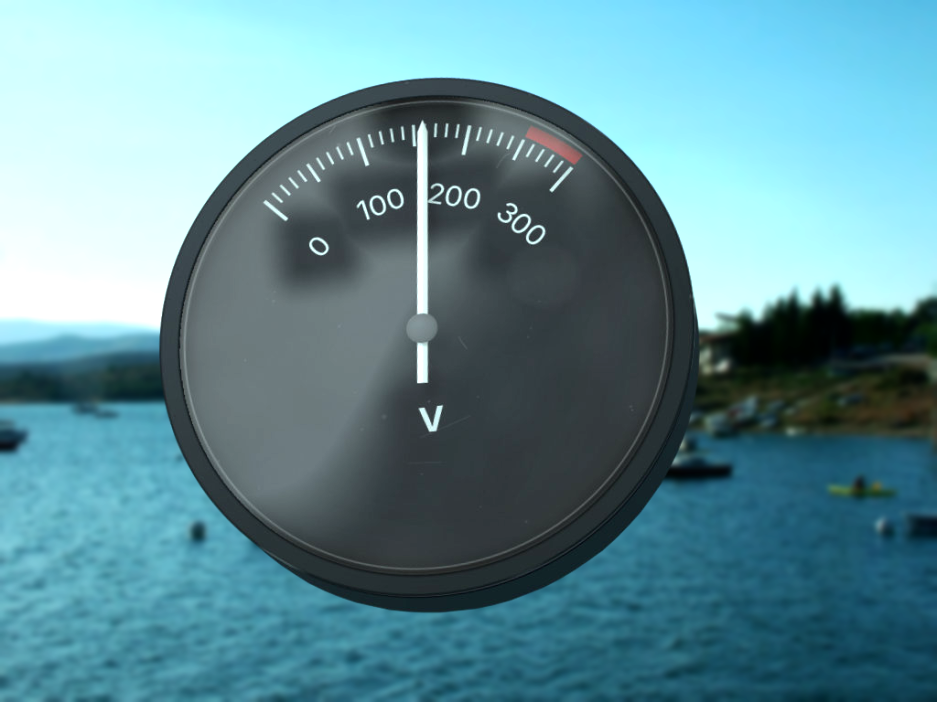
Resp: 160 V
